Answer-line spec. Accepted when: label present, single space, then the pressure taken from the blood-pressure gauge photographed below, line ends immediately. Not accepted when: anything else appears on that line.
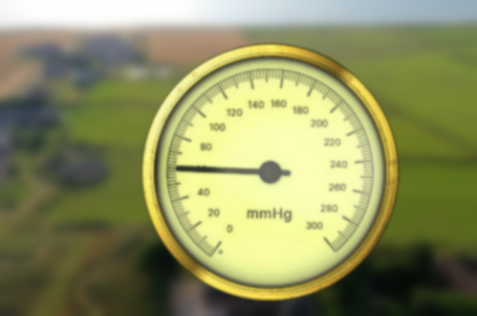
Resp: 60 mmHg
